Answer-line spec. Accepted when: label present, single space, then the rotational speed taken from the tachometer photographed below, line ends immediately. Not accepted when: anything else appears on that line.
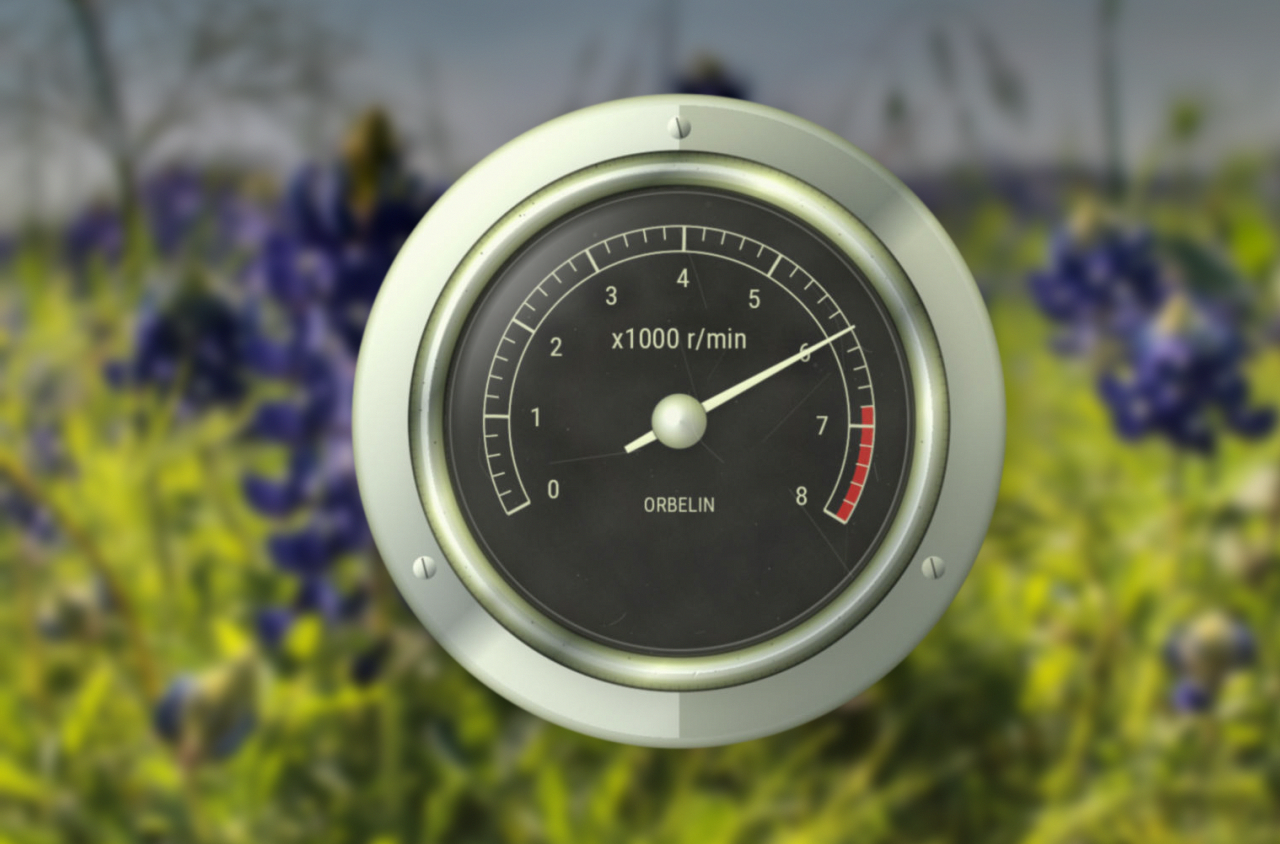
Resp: 6000 rpm
